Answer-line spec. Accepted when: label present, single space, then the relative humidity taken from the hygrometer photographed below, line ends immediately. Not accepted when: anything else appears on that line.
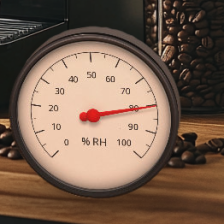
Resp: 80 %
